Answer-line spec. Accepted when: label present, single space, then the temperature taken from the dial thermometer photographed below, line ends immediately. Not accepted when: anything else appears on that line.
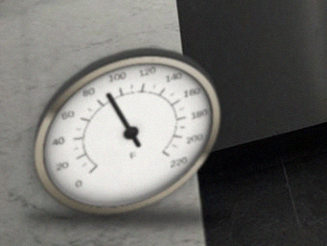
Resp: 90 °F
